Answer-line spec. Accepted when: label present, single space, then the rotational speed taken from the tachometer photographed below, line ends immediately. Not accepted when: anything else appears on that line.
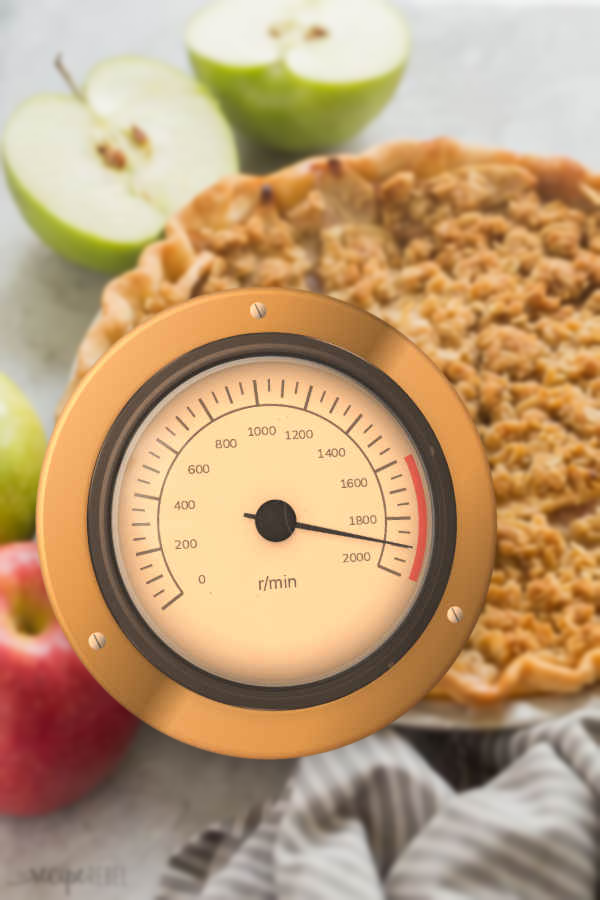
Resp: 1900 rpm
